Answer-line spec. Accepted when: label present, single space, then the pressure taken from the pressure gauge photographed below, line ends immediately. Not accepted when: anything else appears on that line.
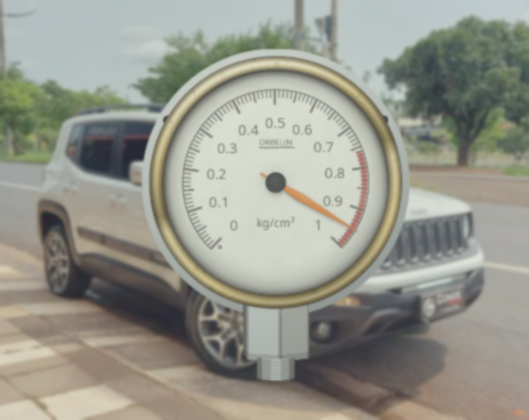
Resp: 0.95 kg/cm²
